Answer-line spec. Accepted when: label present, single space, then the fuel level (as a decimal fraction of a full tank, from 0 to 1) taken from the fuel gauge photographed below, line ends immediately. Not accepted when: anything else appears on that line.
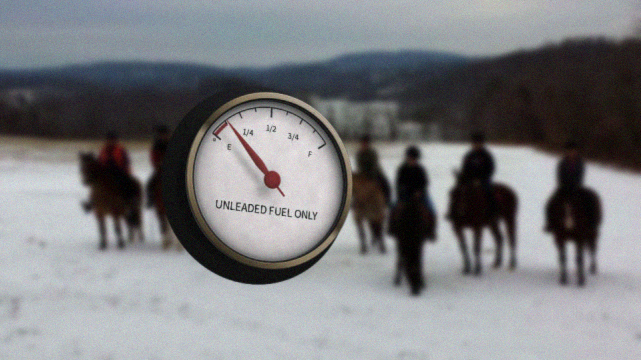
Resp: 0.125
